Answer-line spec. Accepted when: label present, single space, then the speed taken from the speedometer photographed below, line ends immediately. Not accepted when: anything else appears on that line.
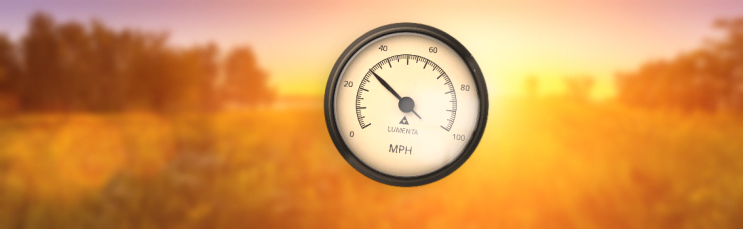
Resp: 30 mph
